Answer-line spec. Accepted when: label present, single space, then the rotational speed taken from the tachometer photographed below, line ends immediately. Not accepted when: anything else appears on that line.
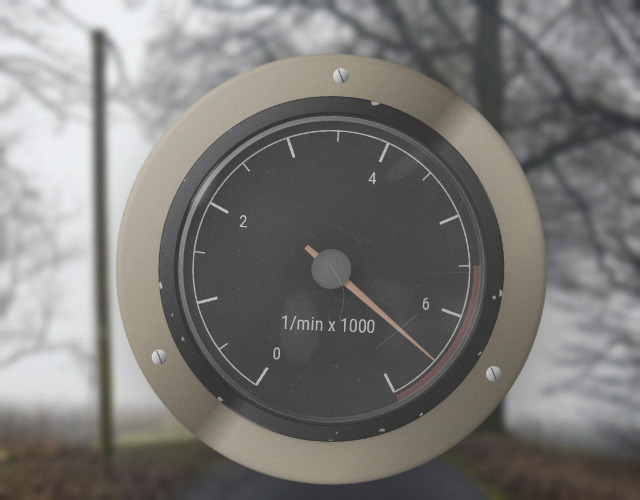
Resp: 6500 rpm
